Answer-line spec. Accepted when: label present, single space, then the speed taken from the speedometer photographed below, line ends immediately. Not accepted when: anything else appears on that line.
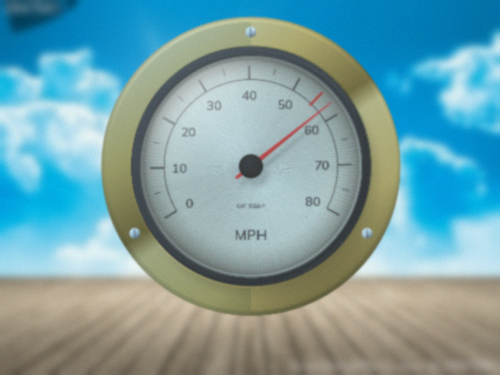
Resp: 57.5 mph
